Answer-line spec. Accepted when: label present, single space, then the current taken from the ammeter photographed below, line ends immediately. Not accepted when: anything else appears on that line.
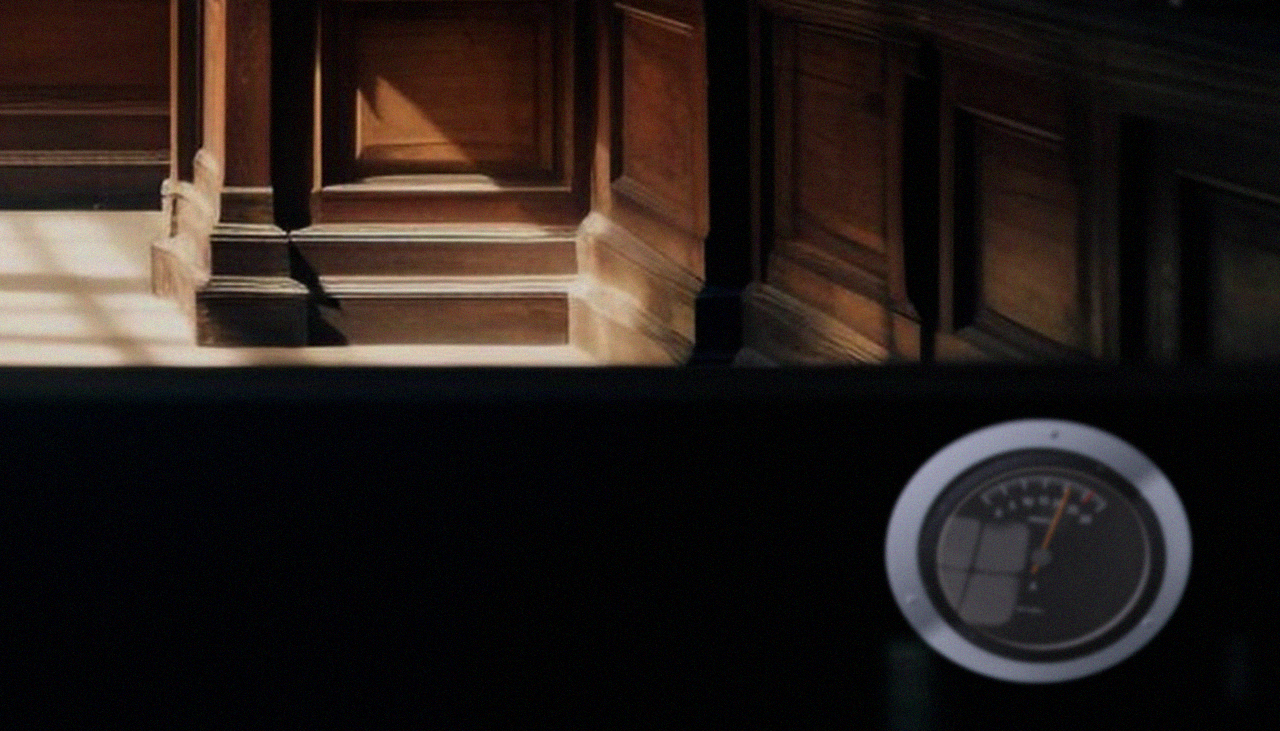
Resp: 20 A
